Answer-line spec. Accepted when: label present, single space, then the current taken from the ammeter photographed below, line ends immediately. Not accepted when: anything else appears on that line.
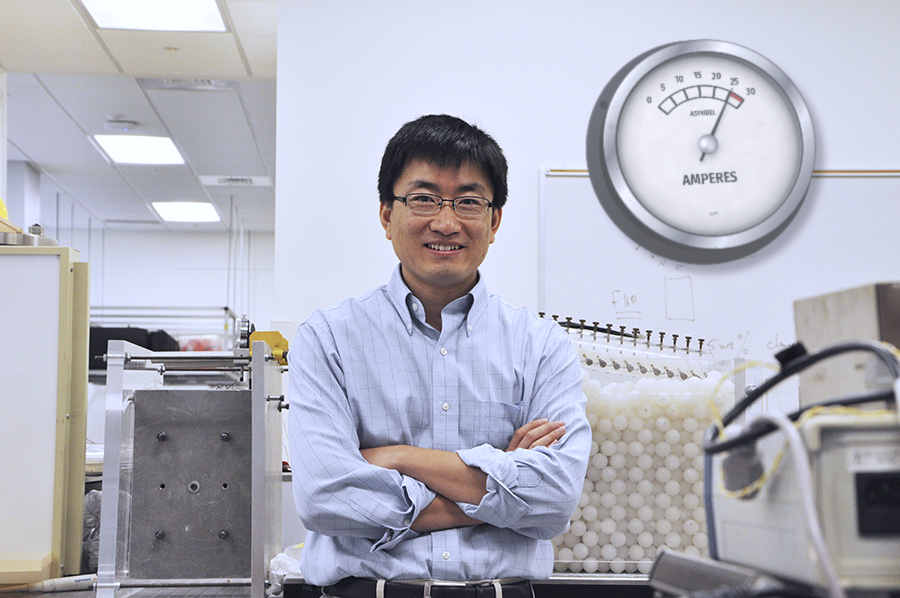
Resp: 25 A
